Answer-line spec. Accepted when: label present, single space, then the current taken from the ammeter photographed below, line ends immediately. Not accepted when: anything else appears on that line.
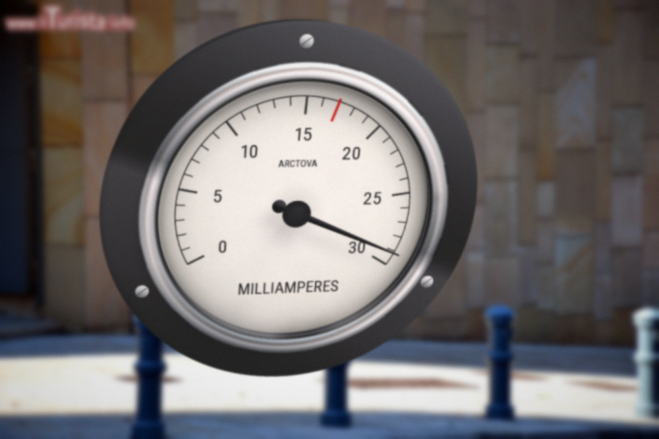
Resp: 29 mA
